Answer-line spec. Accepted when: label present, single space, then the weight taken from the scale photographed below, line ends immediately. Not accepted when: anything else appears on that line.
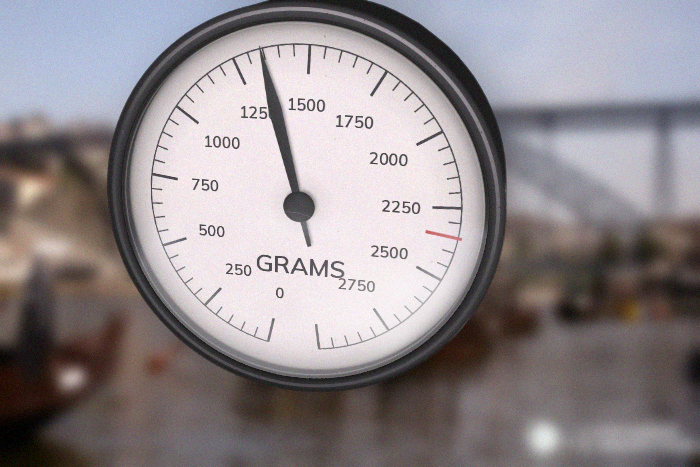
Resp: 1350 g
